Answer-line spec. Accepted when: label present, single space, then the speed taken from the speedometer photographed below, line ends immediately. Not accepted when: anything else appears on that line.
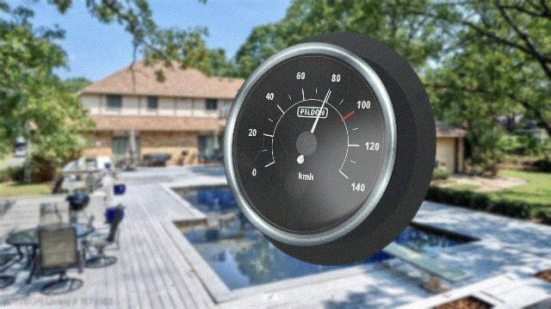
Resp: 80 km/h
